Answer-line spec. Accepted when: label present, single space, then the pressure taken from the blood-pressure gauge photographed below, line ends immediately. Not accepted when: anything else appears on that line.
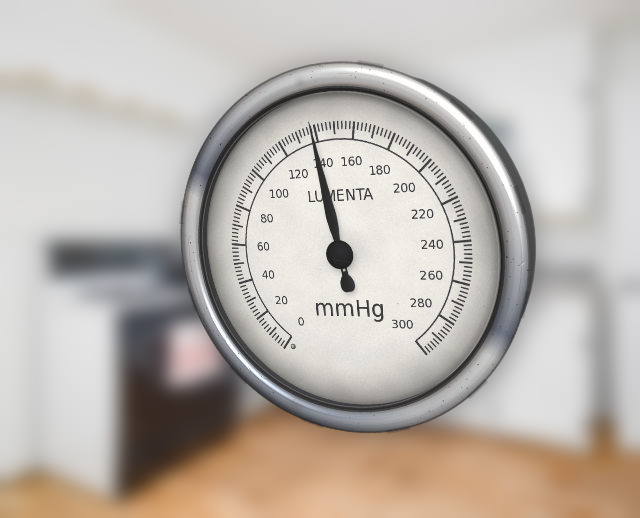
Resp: 140 mmHg
